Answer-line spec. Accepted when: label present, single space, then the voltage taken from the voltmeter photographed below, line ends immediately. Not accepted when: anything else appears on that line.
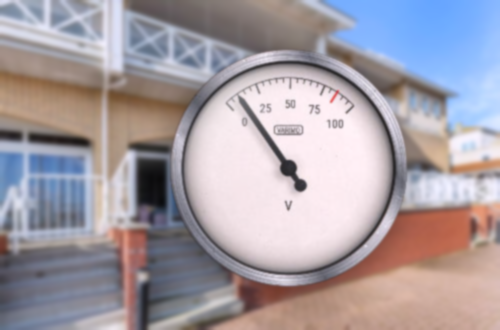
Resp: 10 V
